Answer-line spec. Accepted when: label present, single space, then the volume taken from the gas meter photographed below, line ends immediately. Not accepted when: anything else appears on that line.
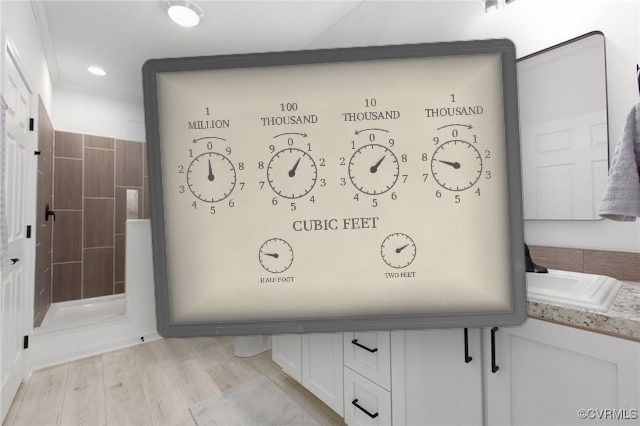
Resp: 8800 ft³
